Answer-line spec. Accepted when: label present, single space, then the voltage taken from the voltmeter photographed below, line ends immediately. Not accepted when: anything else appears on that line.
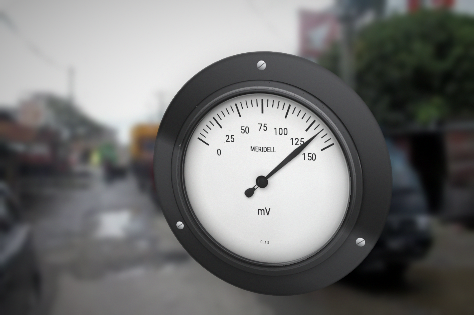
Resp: 135 mV
